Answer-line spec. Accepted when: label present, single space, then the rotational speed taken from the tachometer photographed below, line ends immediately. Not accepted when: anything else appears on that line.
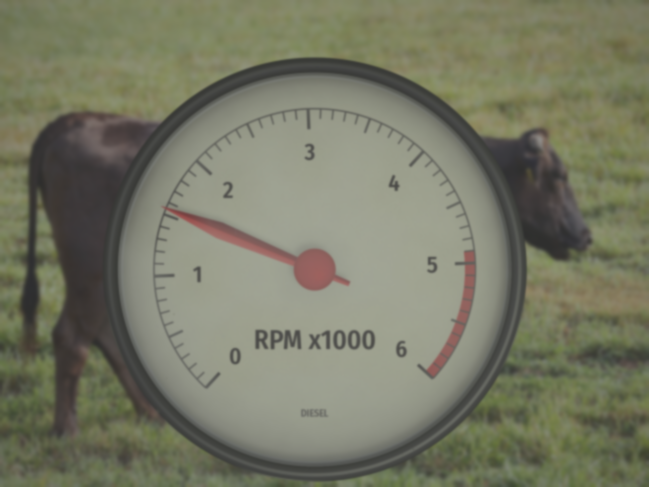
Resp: 1550 rpm
